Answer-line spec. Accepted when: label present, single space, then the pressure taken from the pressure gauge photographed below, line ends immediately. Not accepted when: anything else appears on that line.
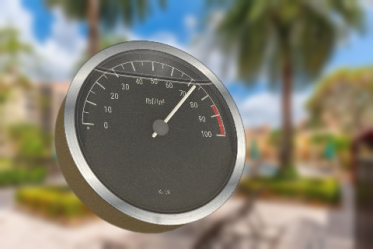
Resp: 72.5 psi
